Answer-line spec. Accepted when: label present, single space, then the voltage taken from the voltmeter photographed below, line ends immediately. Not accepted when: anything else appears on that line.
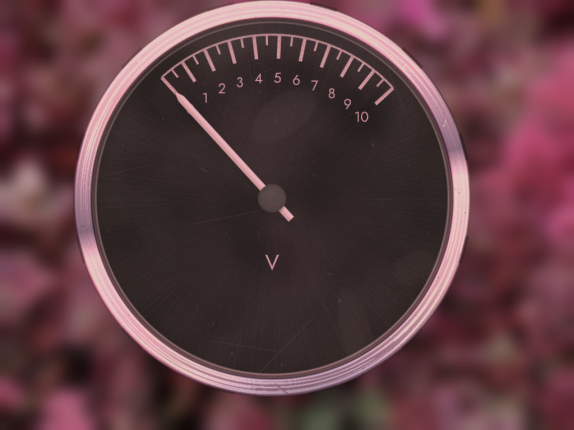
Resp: 0 V
